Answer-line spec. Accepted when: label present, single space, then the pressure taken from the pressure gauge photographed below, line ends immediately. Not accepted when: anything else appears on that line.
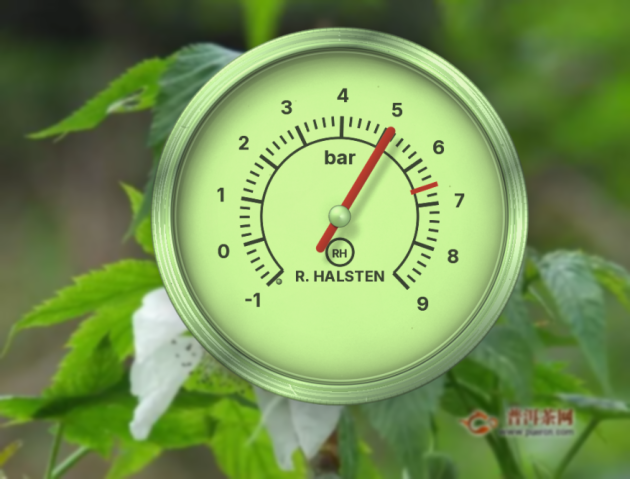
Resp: 5.1 bar
